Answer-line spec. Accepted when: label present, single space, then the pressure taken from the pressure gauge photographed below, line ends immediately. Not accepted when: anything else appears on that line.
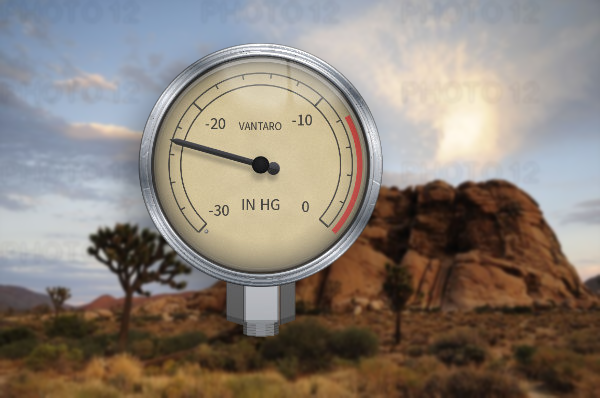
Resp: -23 inHg
